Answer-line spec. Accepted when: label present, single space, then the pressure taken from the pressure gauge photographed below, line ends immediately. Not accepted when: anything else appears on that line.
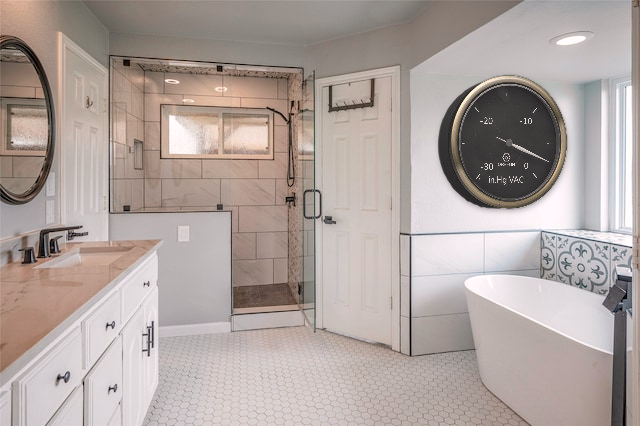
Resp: -2.5 inHg
